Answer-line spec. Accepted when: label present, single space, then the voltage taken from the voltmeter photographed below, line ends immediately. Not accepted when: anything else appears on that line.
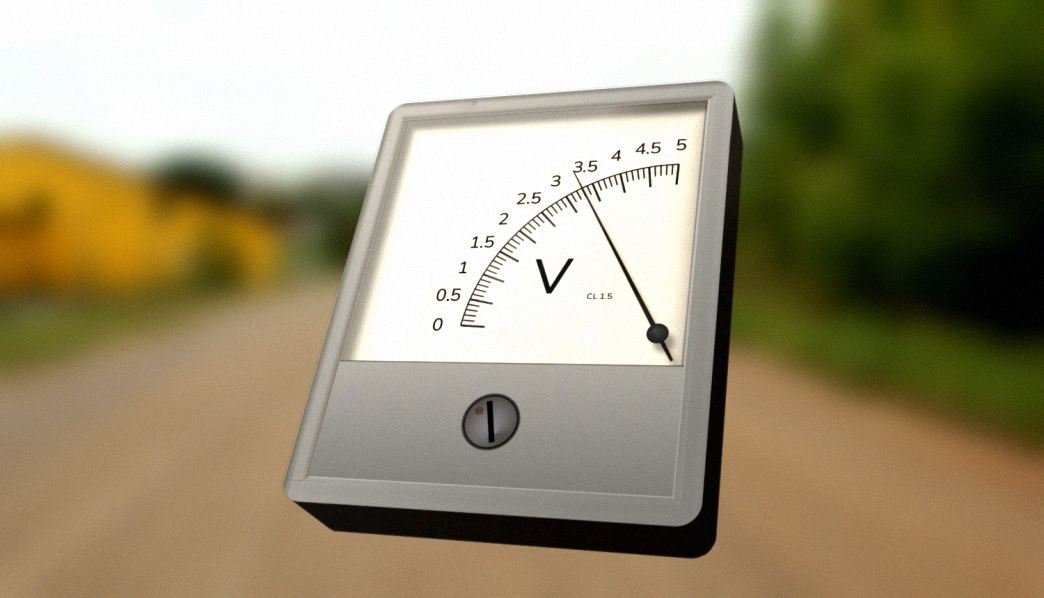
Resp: 3.3 V
